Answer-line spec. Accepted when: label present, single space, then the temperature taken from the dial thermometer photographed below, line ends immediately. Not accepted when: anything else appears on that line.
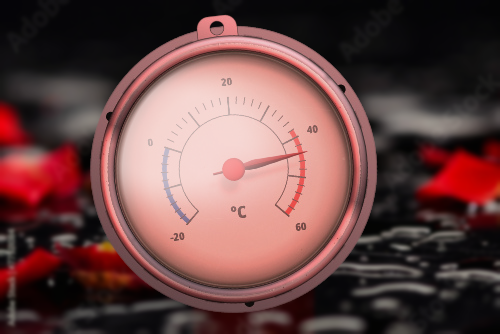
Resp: 44 °C
